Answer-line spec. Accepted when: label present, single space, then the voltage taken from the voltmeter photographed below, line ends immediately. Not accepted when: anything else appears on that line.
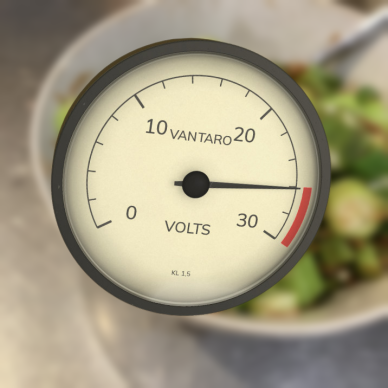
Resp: 26 V
